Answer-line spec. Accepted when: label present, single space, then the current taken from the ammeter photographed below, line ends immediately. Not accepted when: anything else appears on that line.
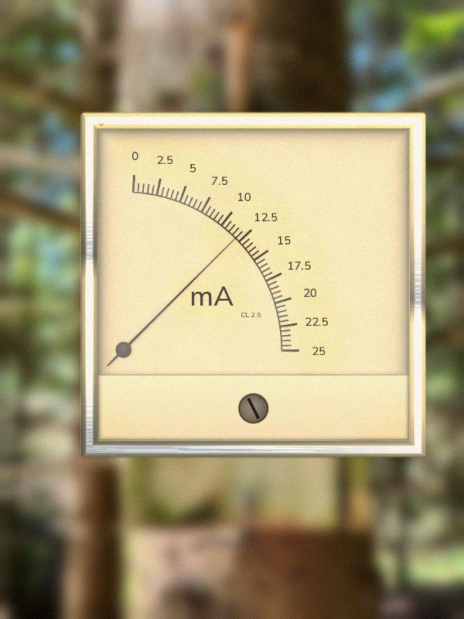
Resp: 12 mA
